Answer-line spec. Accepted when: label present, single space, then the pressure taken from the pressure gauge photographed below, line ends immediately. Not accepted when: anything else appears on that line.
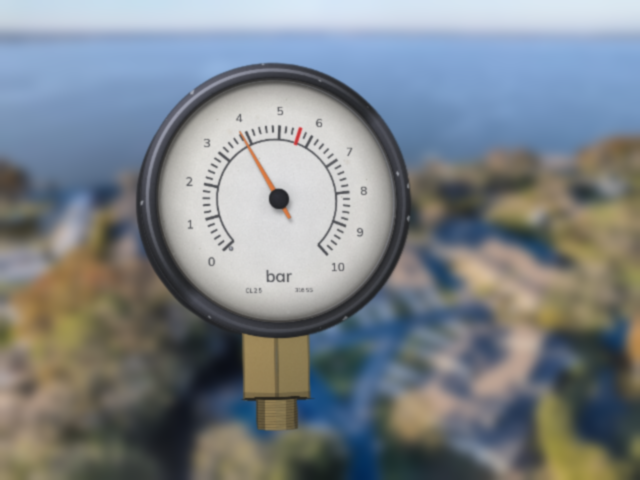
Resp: 3.8 bar
